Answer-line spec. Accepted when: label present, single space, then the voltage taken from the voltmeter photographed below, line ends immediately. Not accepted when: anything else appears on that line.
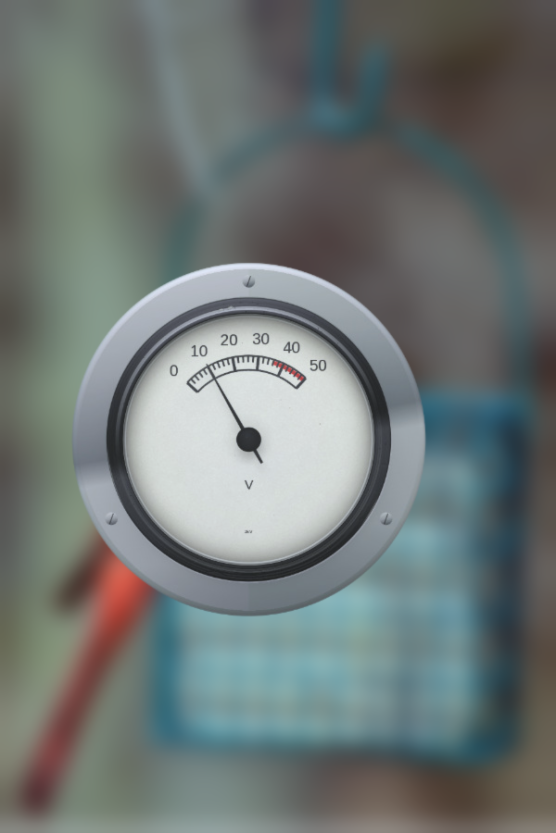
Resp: 10 V
